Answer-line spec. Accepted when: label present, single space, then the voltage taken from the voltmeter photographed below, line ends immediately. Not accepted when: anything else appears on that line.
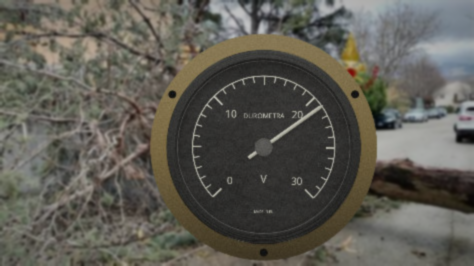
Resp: 21 V
